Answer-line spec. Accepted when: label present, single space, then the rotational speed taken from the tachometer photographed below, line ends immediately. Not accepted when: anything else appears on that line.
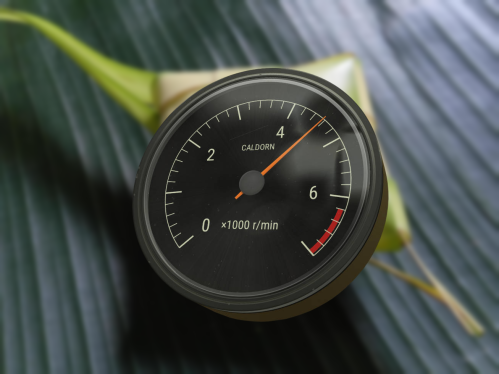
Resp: 4600 rpm
